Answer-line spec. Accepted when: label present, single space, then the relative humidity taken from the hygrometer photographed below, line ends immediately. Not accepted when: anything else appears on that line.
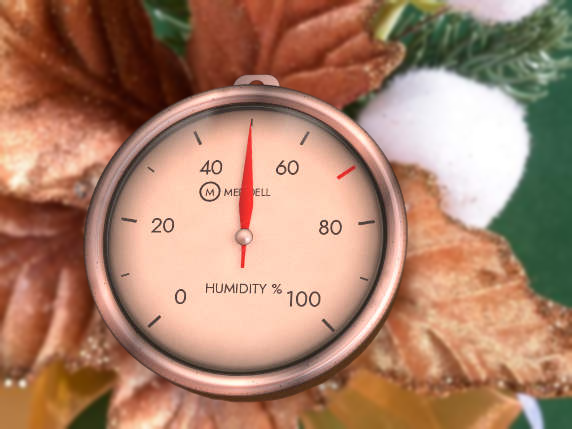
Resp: 50 %
